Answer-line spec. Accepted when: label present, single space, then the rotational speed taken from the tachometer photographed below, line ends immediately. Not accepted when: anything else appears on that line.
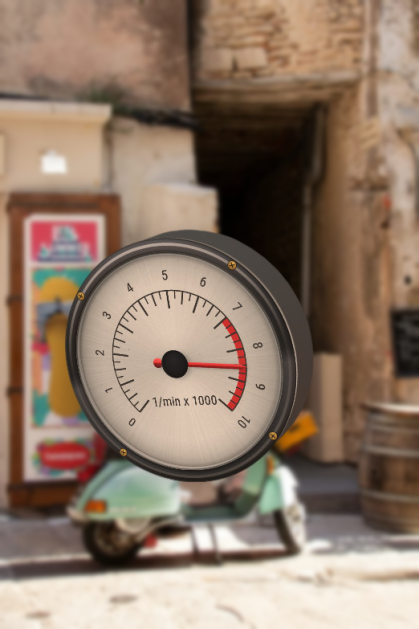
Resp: 8500 rpm
